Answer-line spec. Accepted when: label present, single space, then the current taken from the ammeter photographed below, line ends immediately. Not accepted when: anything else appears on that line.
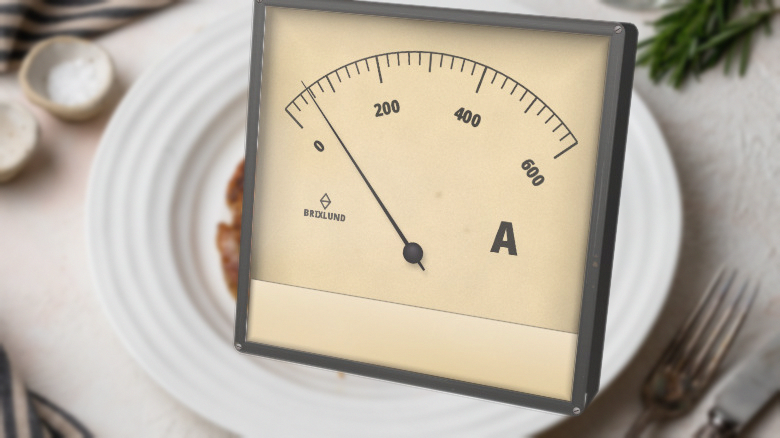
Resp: 60 A
